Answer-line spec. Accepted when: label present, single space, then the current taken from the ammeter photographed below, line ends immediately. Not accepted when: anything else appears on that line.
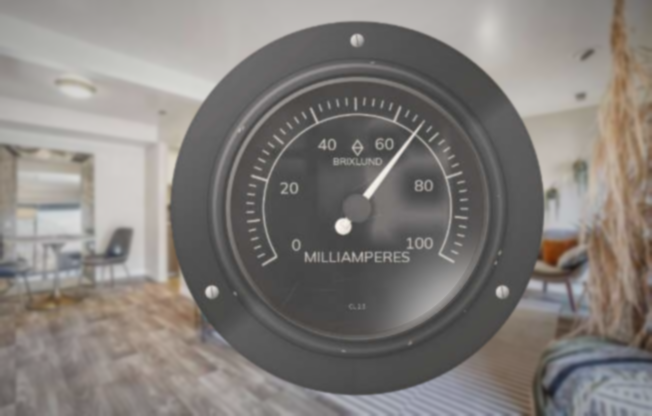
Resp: 66 mA
